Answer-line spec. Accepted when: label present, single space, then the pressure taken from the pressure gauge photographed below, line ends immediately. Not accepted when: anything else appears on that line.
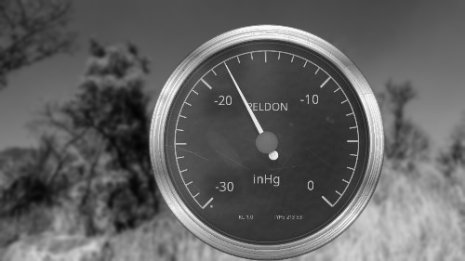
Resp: -18 inHg
